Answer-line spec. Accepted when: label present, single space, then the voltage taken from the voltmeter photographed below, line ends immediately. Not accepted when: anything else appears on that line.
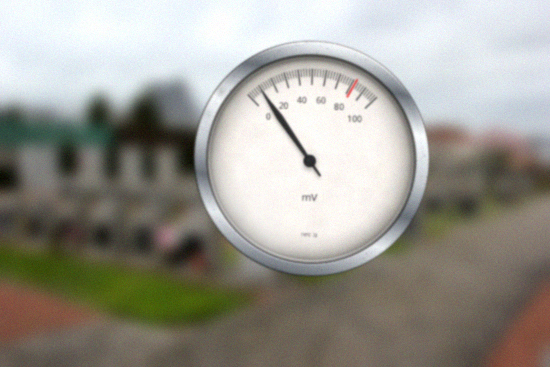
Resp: 10 mV
